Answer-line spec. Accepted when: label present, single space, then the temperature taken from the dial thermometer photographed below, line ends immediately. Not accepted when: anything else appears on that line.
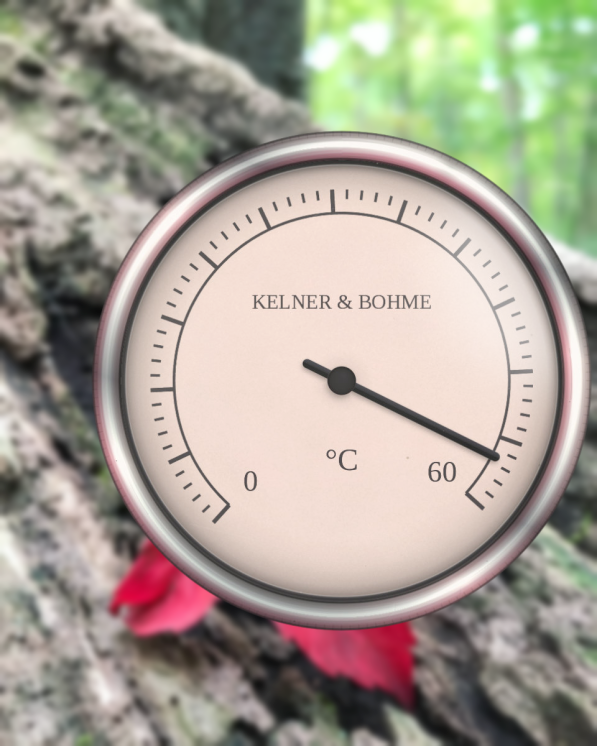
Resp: 56.5 °C
